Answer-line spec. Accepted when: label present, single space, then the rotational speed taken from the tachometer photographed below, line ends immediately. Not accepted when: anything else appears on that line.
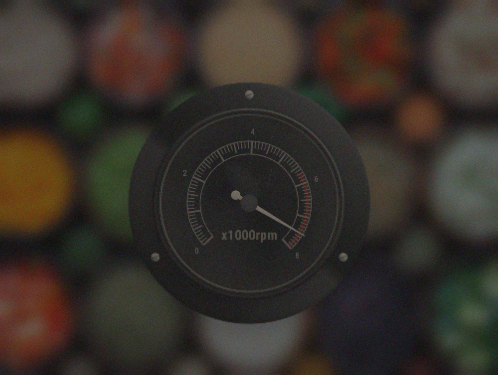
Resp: 7500 rpm
